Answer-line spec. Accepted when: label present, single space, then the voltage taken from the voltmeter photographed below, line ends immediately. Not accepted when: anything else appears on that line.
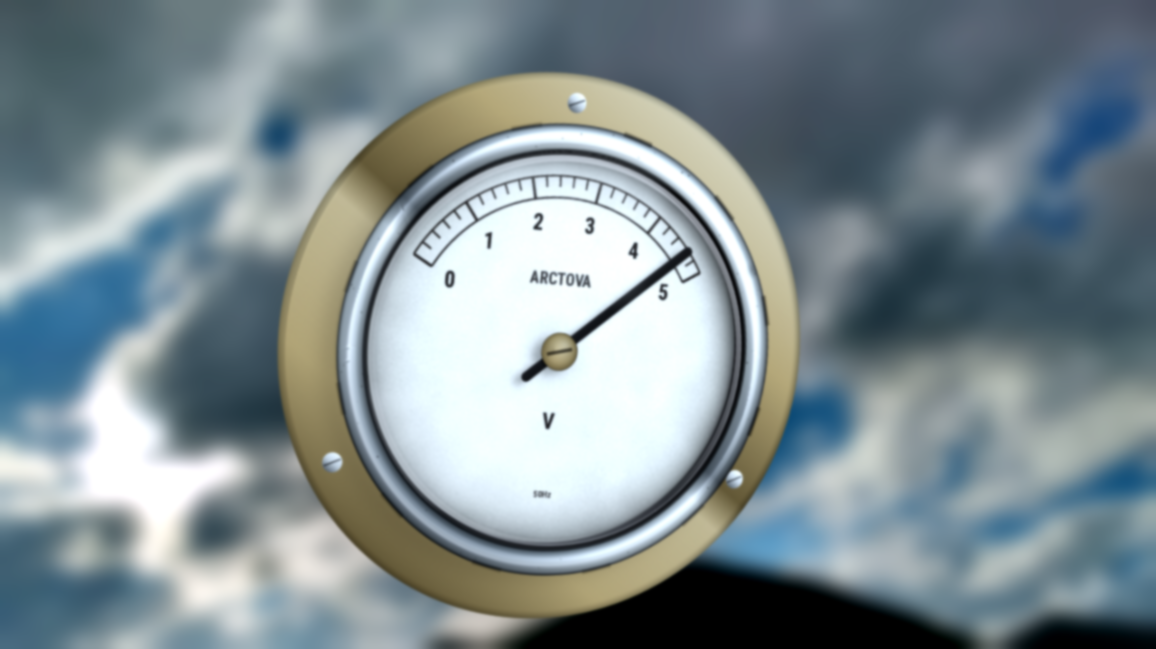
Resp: 4.6 V
